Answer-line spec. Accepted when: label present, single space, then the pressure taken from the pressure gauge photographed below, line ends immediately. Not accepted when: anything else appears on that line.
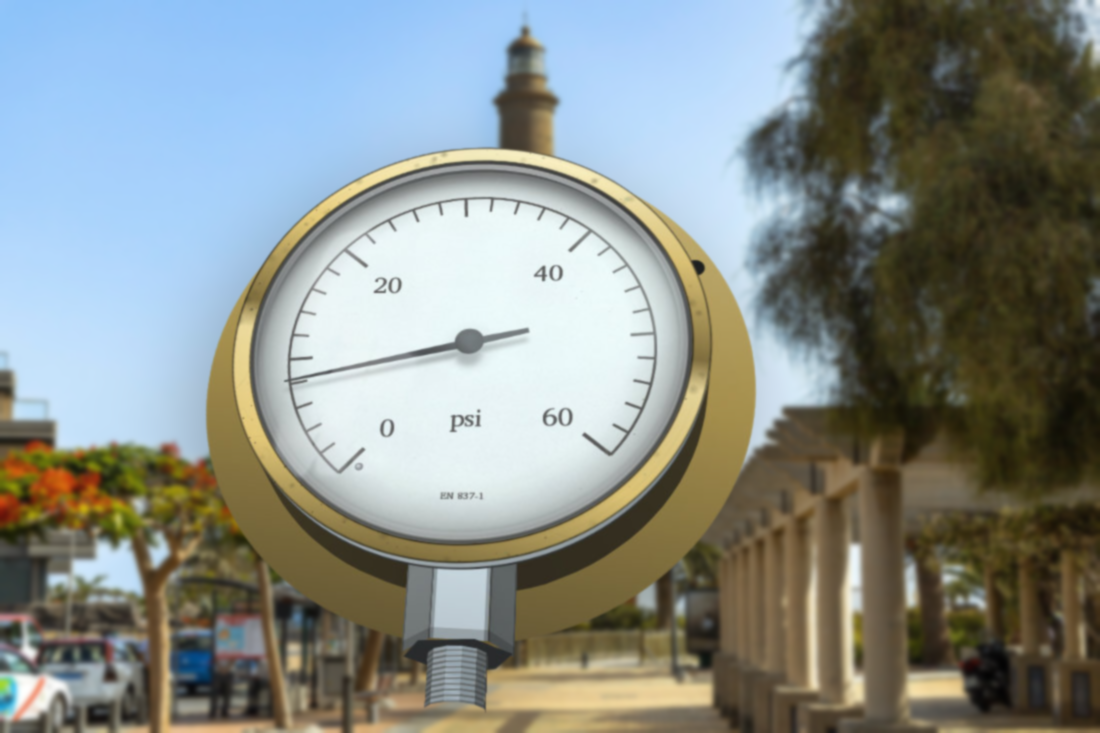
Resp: 8 psi
